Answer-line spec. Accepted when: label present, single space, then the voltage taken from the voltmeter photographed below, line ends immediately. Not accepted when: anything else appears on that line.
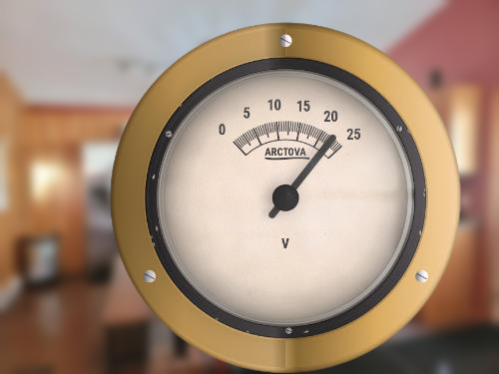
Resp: 22.5 V
